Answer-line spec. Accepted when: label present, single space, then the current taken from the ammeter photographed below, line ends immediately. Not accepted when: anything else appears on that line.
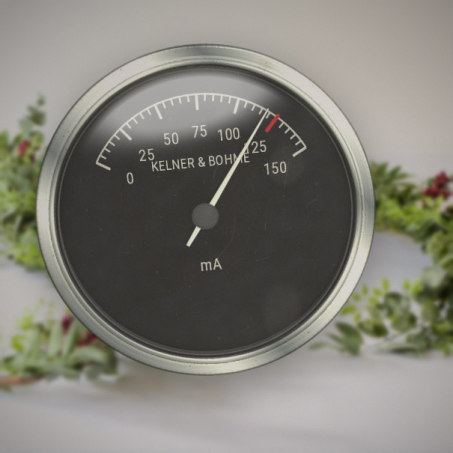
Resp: 117.5 mA
